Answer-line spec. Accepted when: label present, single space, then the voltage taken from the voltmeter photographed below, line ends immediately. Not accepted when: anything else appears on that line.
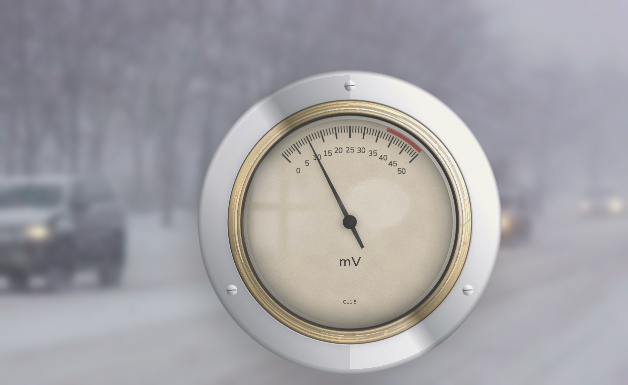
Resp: 10 mV
